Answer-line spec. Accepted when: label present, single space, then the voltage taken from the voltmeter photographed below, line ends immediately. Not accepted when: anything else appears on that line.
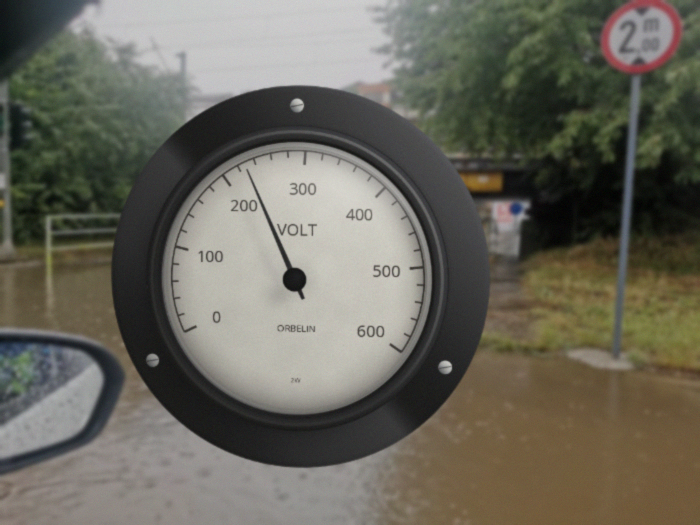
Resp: 230 V
